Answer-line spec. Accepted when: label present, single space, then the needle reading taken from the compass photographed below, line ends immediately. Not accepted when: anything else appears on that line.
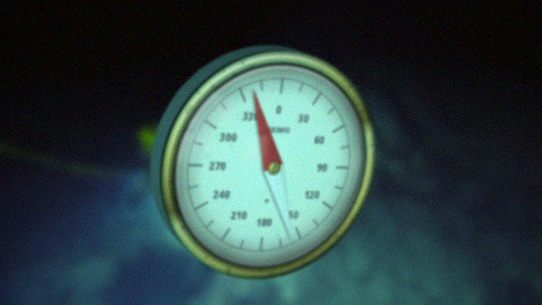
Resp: 337.5 °
